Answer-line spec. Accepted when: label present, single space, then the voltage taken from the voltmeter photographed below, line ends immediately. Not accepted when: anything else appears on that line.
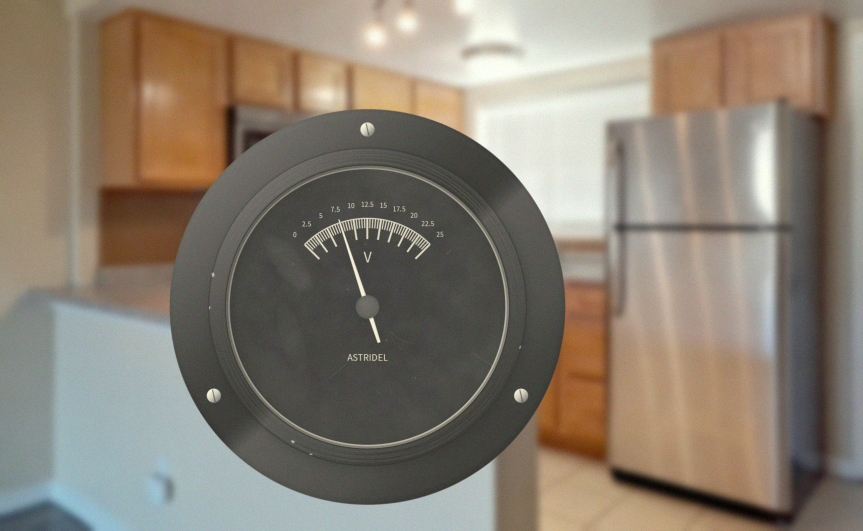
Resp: 7.5 V
